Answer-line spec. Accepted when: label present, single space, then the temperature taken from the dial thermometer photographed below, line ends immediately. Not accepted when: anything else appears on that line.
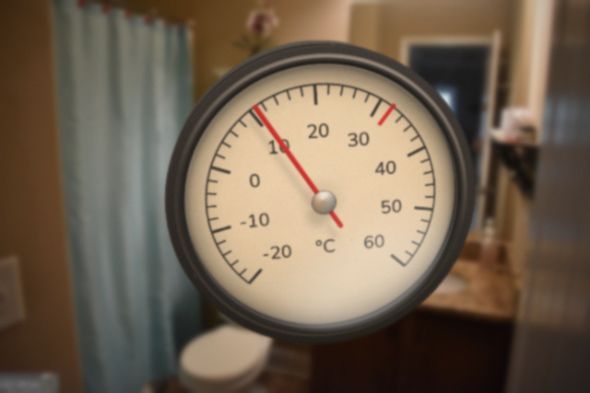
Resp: 11 °C
